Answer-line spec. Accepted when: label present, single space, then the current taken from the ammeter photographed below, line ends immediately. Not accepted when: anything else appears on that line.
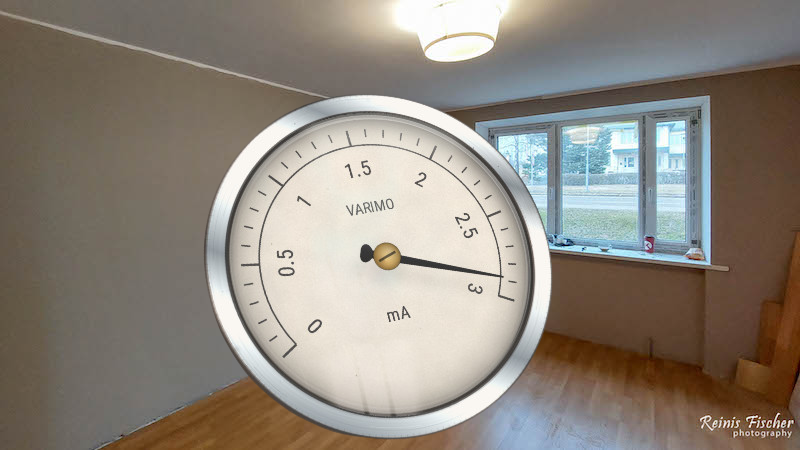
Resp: 2.9 mA
